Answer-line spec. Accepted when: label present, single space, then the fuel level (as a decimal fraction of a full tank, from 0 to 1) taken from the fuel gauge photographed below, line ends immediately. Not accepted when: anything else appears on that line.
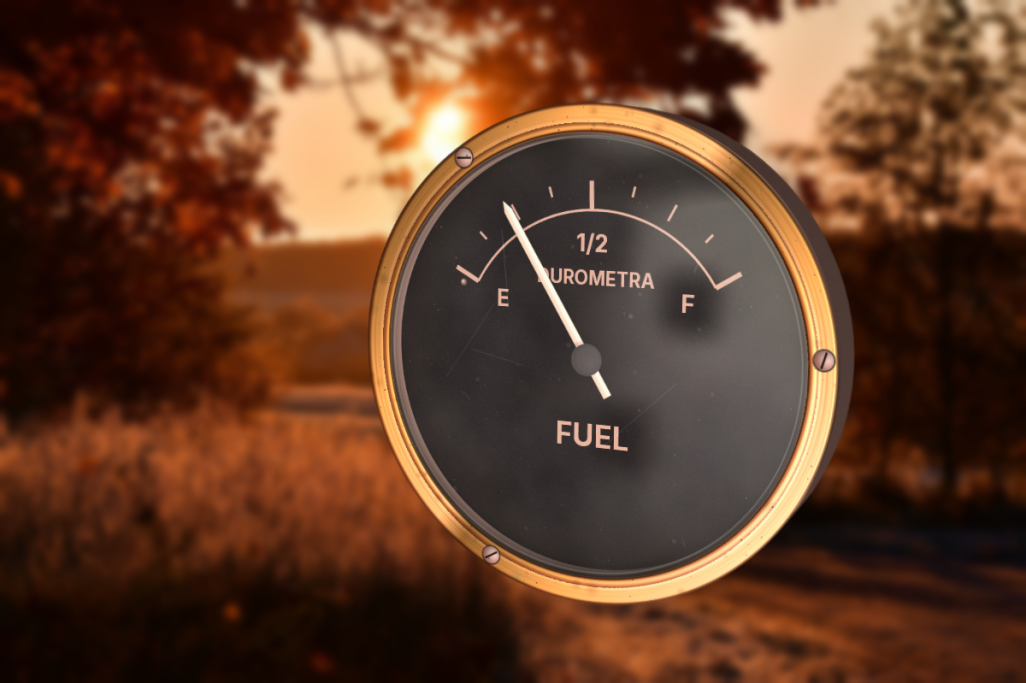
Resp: 0.25
